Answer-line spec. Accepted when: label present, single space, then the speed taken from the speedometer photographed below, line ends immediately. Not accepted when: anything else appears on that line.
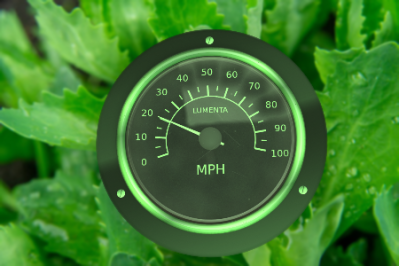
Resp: 20 mph
